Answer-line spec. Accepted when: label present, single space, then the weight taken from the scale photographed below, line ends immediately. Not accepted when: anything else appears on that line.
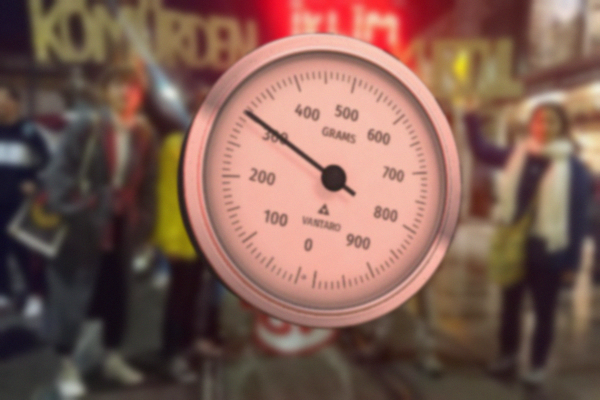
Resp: 300 g
